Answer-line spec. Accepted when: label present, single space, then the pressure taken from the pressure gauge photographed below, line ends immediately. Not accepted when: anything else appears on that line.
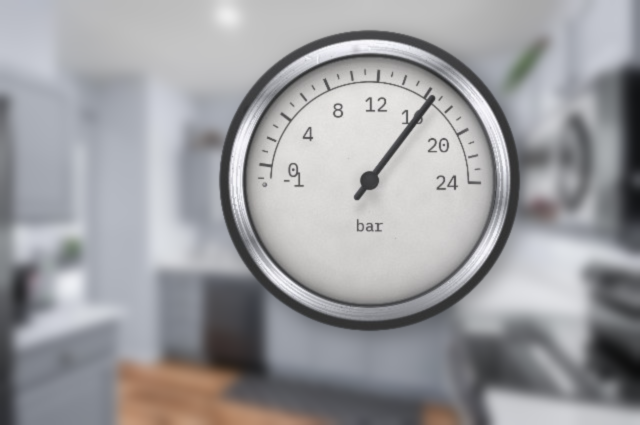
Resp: 16.5 bar
